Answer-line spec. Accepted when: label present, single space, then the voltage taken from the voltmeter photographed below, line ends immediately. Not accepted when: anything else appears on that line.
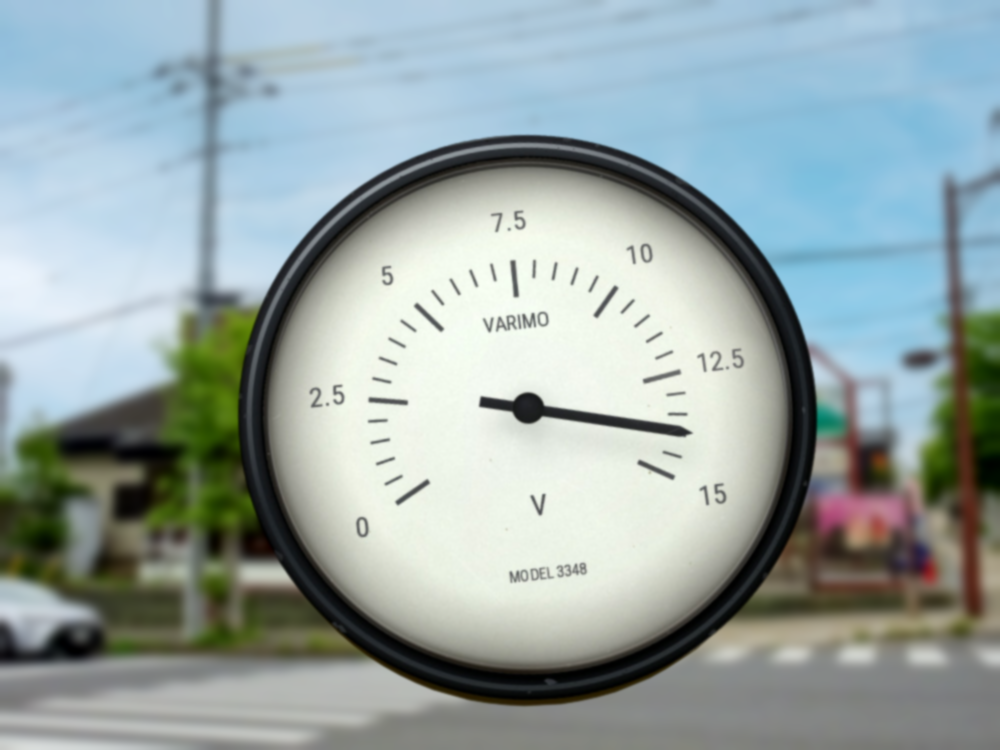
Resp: 14 V
